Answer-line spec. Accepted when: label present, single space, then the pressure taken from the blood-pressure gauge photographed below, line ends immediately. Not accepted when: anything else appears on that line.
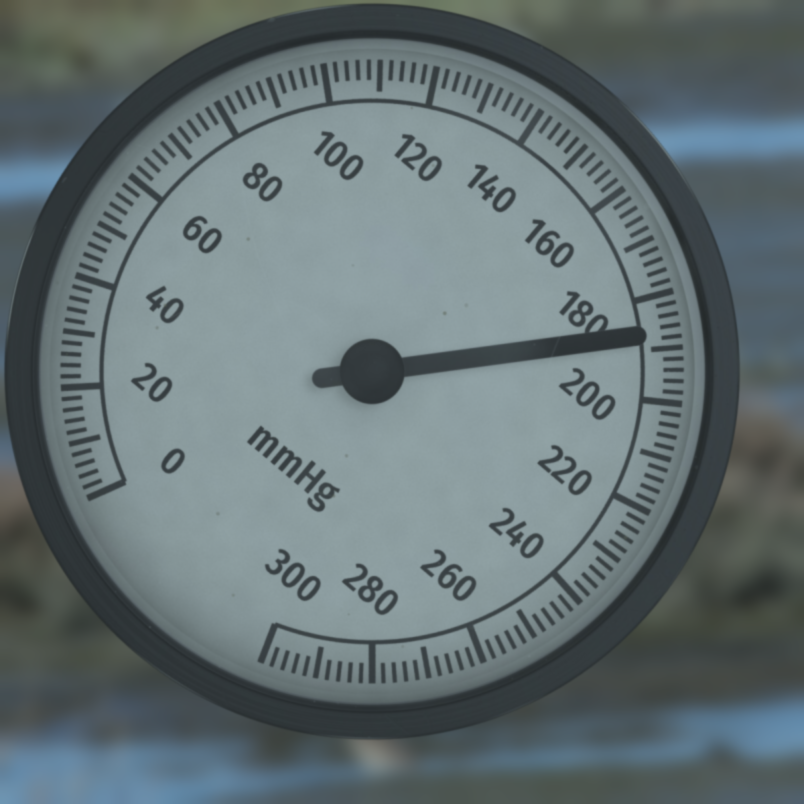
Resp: 187 mmHg
